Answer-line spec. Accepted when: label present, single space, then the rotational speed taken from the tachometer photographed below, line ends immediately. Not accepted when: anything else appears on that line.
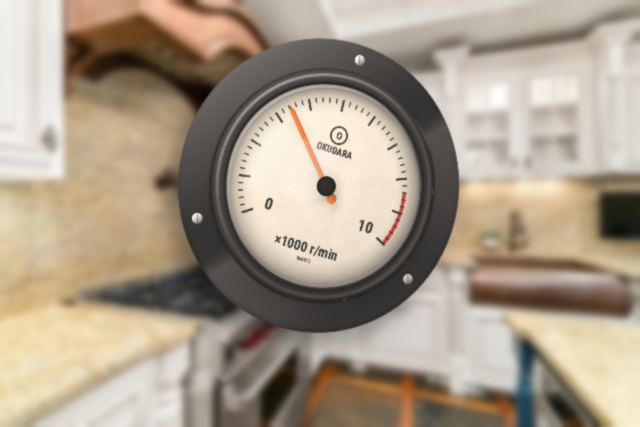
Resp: 3400 rpm
